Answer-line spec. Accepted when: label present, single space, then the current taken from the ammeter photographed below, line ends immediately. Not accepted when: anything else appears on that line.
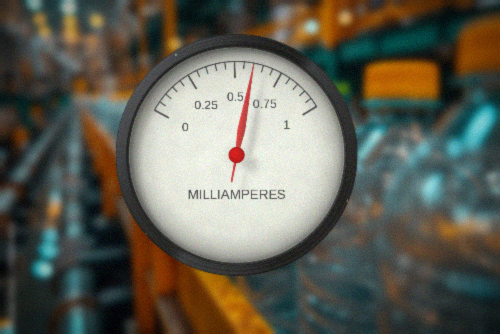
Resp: 0.6 mA
